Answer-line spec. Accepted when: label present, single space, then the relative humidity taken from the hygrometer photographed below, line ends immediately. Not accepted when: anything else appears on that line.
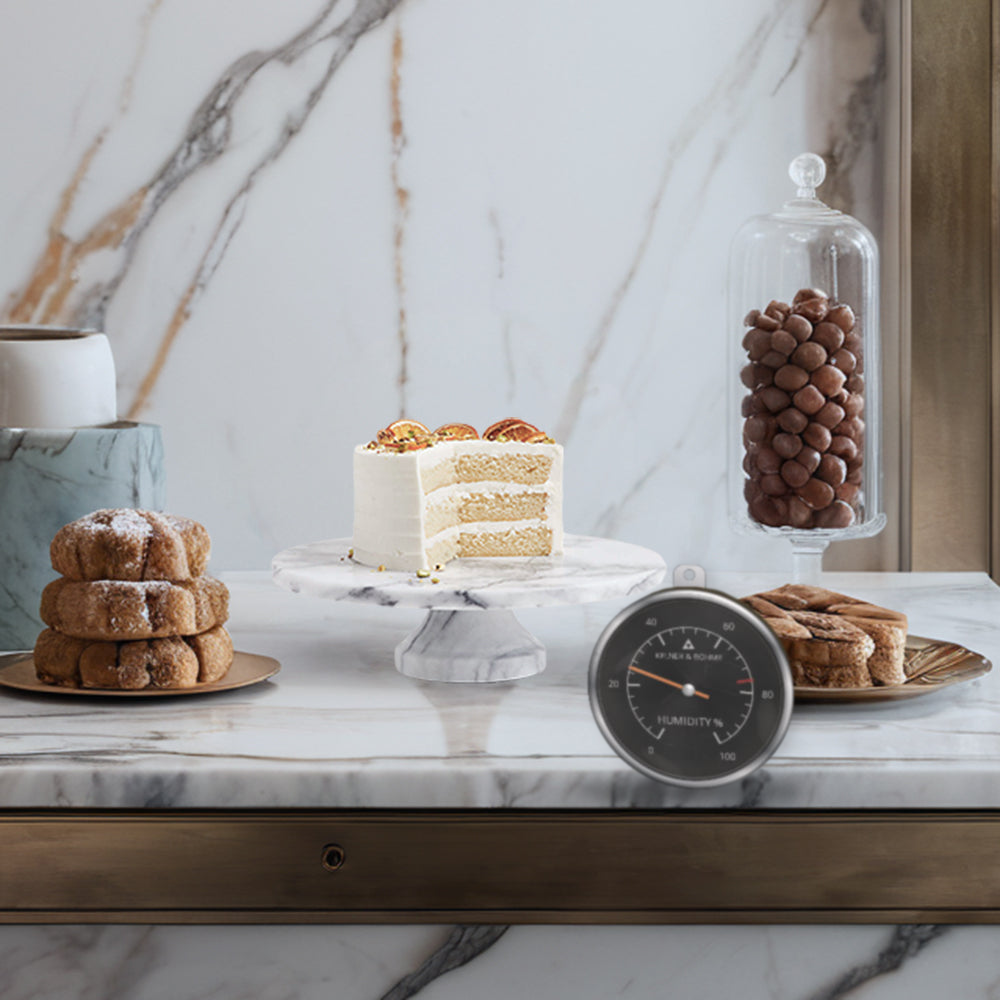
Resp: 26 %
